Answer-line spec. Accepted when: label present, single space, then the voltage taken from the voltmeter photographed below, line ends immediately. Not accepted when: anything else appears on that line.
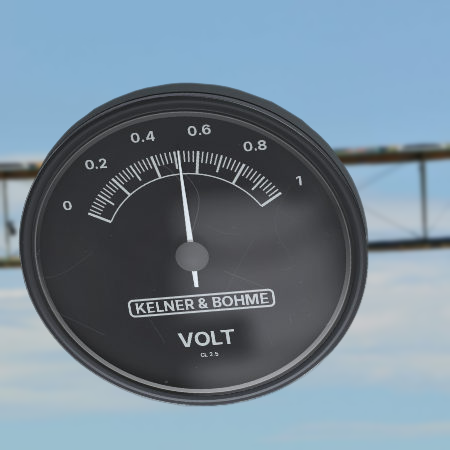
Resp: 0.52 V
